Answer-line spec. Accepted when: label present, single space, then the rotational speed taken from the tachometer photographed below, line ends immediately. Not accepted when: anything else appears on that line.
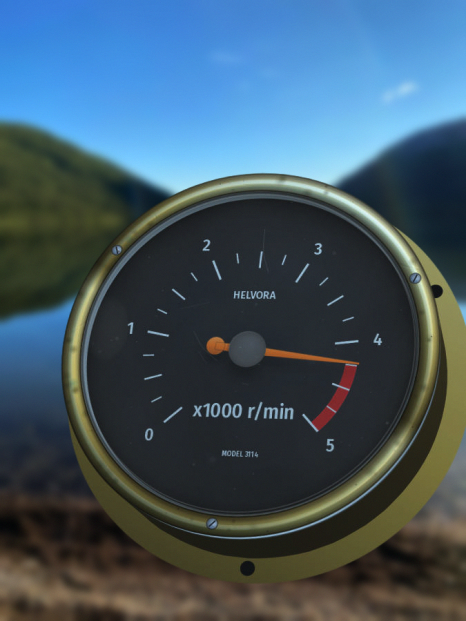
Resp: 4250 rpm
